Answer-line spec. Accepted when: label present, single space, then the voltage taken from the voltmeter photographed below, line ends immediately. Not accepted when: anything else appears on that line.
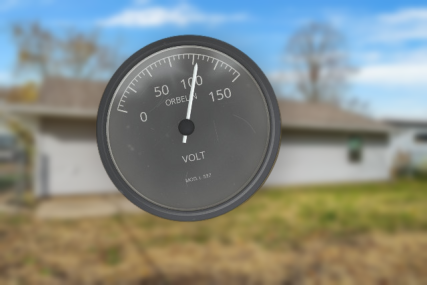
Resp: 105 V
